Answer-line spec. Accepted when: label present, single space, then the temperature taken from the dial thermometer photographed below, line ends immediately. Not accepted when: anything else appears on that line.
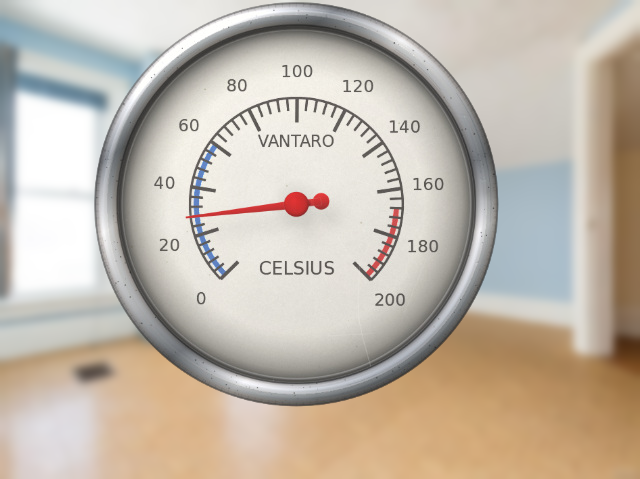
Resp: 28 °C
